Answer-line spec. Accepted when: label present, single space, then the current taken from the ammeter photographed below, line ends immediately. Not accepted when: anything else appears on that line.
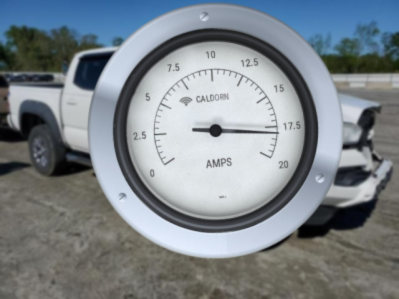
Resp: 18 A
